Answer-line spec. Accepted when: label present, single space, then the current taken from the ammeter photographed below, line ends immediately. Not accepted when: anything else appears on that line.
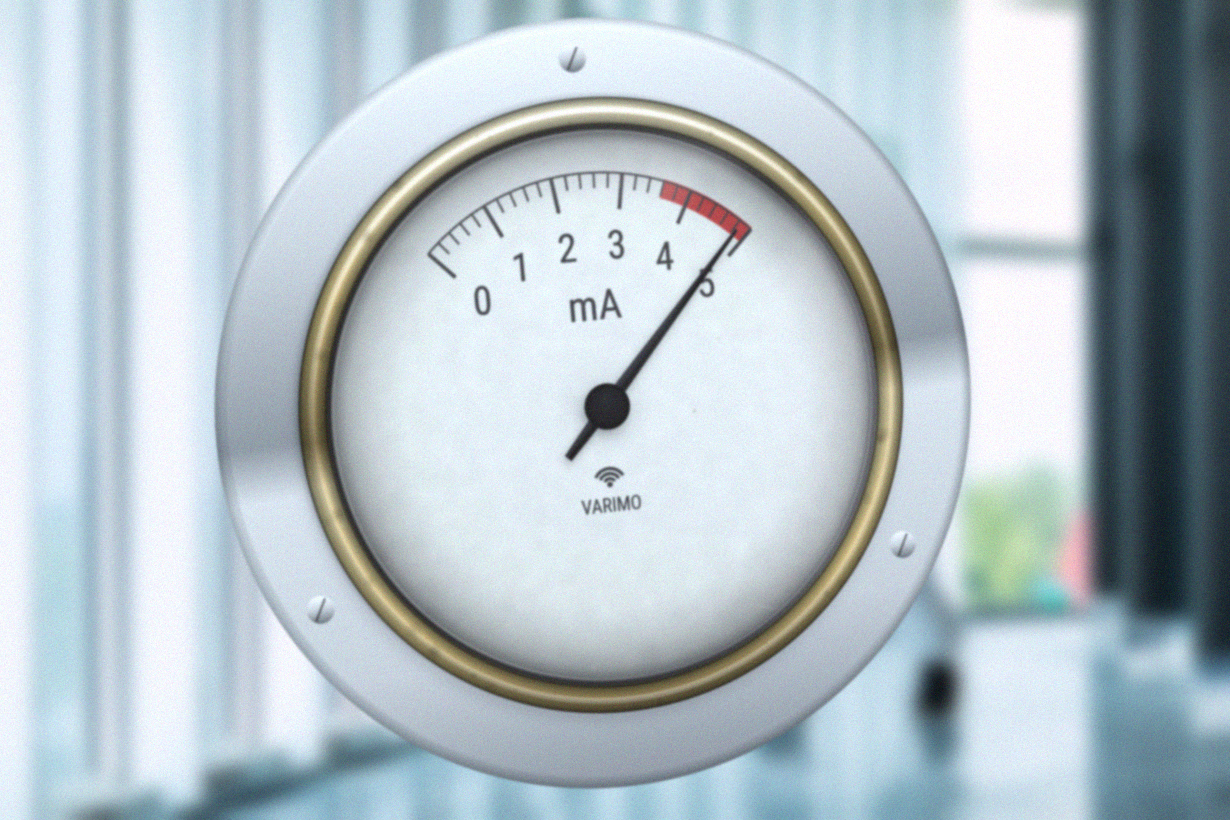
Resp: 4.8 mA
